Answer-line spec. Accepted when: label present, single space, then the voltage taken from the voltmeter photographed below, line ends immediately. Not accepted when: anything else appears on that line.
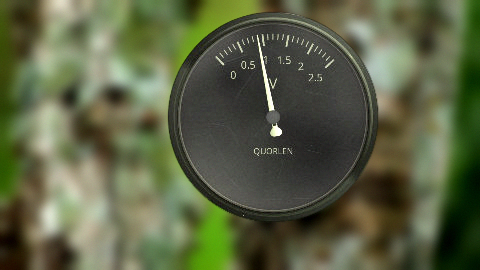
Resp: 0.9 V
